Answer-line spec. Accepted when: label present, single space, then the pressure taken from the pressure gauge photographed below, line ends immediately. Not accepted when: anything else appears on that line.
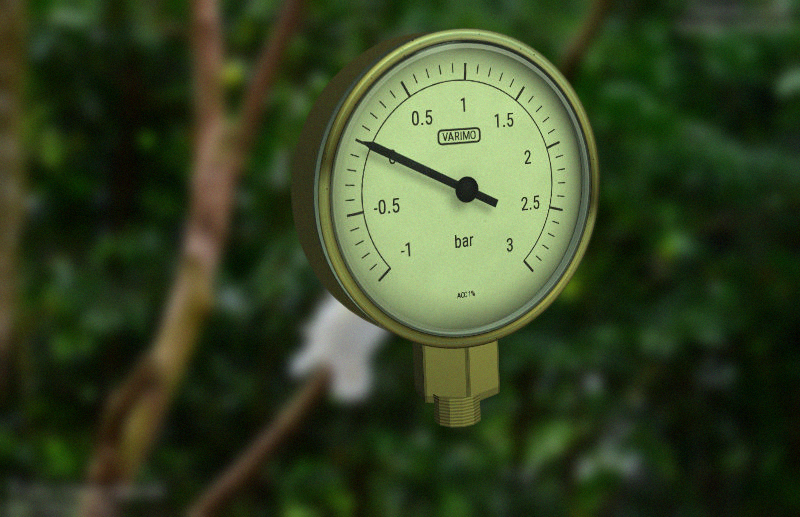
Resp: 0 bar
